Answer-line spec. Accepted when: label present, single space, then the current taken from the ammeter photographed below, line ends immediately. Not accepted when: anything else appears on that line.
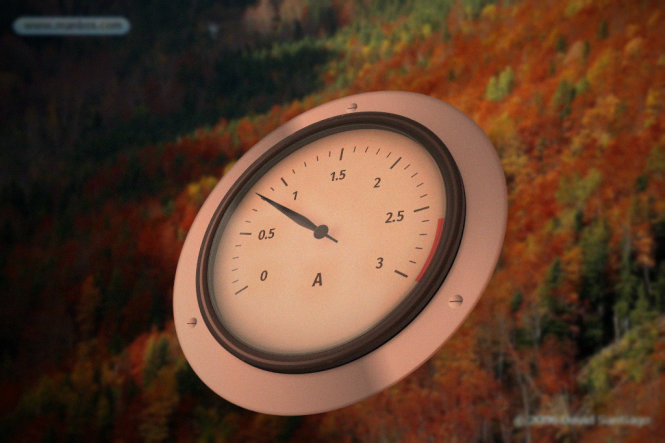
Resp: 0.8 A
